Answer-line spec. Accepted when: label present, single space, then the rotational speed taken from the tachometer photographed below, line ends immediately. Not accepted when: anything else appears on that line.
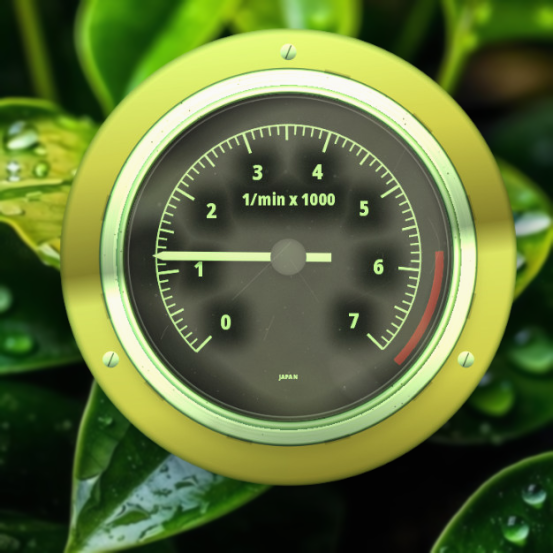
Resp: 1200 rpm
